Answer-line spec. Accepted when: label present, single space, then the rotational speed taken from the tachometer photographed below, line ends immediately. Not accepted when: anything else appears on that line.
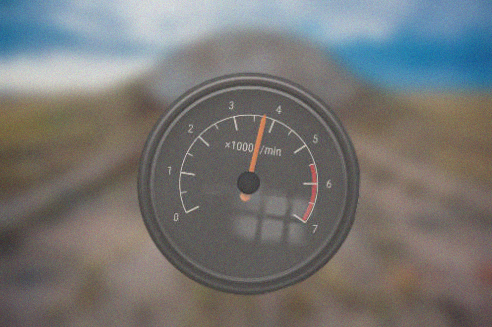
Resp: 3750 rpm
